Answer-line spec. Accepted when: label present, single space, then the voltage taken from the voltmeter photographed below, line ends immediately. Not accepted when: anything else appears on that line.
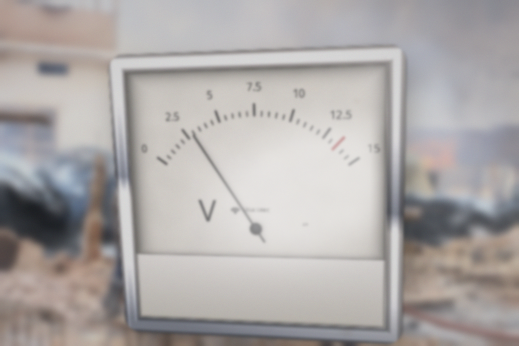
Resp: 3 V
